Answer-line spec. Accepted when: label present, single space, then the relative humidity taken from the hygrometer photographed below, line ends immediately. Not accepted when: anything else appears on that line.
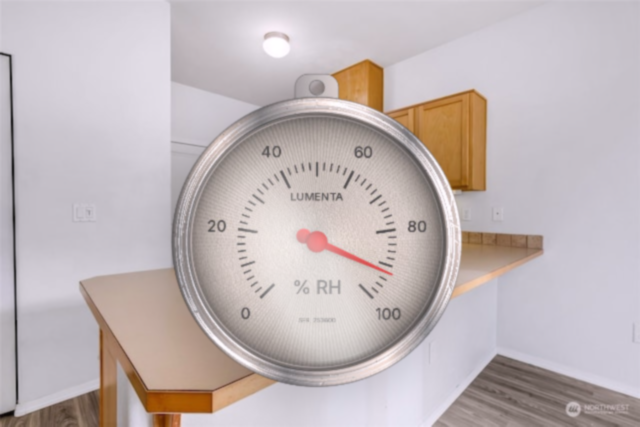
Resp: 92 %
